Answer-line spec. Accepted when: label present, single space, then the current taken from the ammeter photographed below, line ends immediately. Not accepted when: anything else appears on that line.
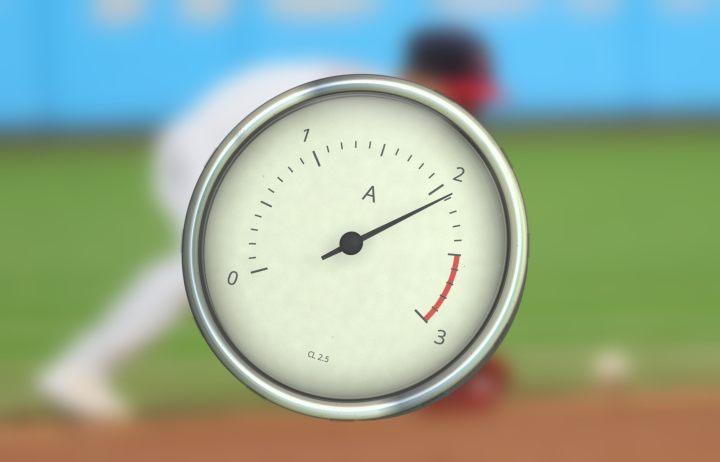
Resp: 2.1 A
